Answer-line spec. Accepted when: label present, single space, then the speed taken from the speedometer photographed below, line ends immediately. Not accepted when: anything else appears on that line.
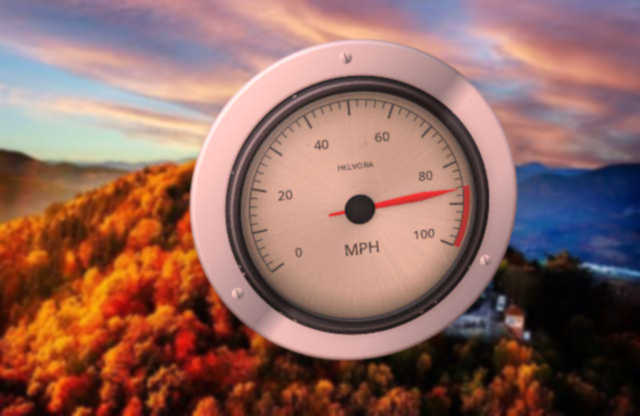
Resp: 86 mph
